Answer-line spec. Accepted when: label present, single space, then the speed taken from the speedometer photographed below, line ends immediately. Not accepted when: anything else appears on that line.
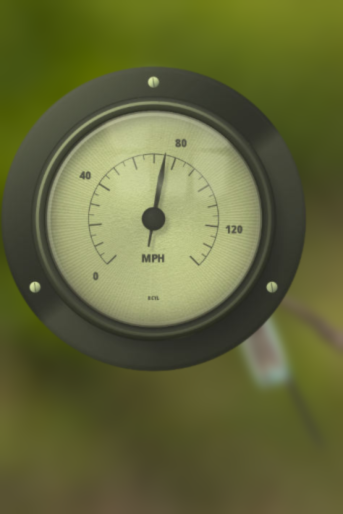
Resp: 75 mph
